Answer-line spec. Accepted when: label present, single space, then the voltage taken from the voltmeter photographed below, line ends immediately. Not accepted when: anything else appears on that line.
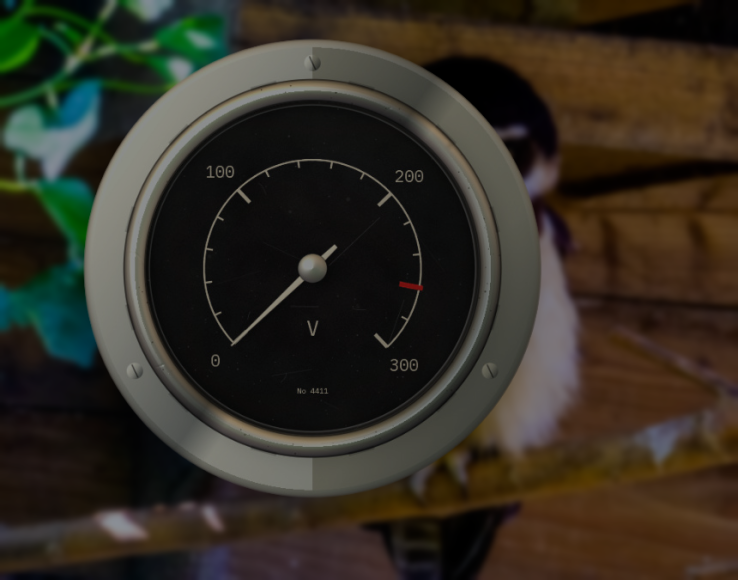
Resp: 0 V
